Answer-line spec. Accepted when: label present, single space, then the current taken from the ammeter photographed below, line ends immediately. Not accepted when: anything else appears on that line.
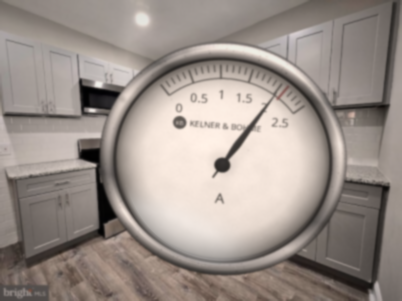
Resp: 2 A
